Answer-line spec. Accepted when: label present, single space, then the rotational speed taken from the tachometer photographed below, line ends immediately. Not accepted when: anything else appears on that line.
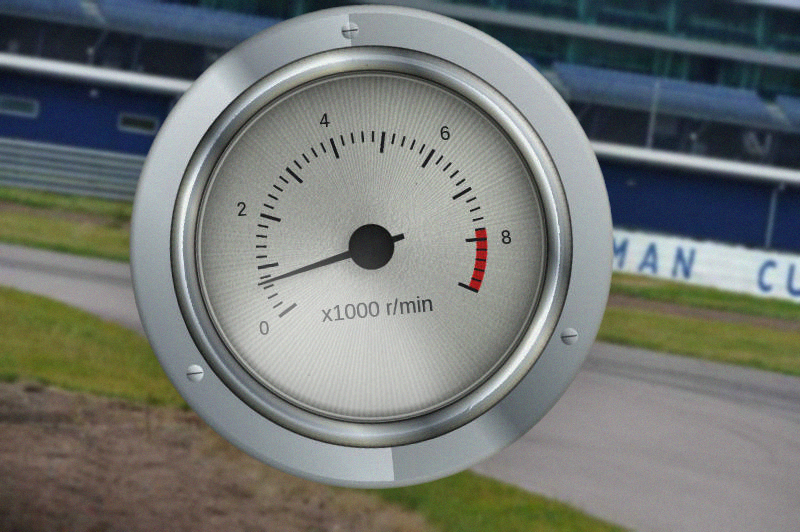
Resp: 700 rpm
